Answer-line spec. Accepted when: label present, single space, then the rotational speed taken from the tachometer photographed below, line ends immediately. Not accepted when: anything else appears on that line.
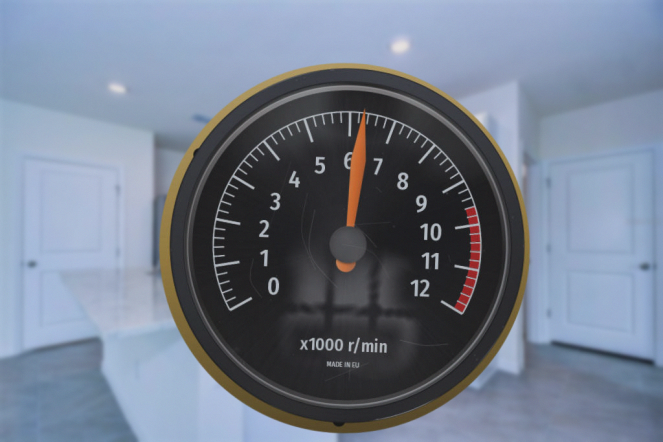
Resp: 6300 rpm
